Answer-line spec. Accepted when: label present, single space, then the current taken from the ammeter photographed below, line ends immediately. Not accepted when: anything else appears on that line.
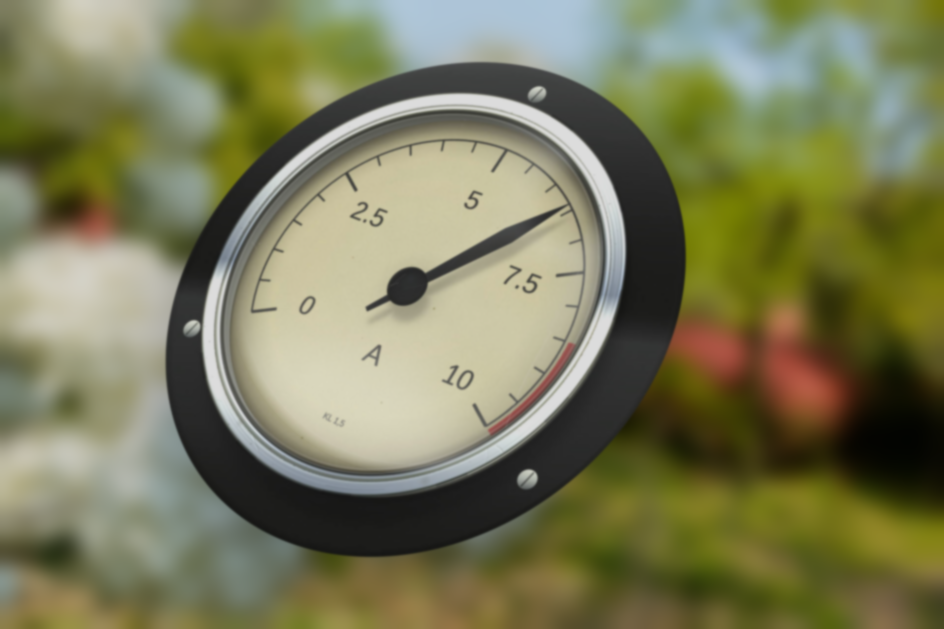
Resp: 6.5 A
